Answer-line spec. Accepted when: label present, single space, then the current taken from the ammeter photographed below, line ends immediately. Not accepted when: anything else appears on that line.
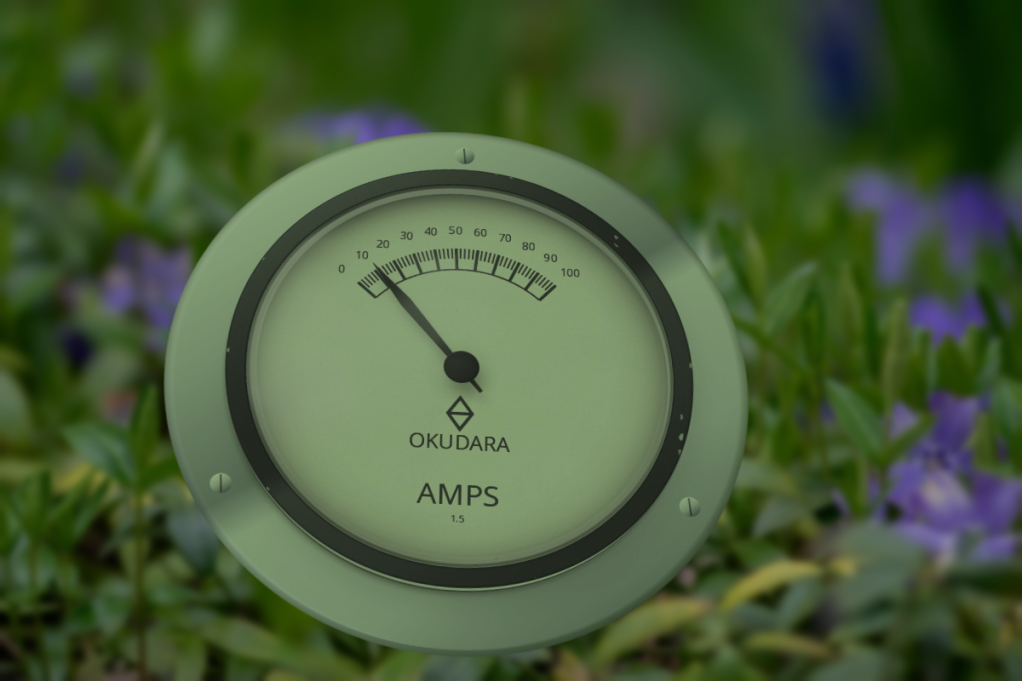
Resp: 10 A
